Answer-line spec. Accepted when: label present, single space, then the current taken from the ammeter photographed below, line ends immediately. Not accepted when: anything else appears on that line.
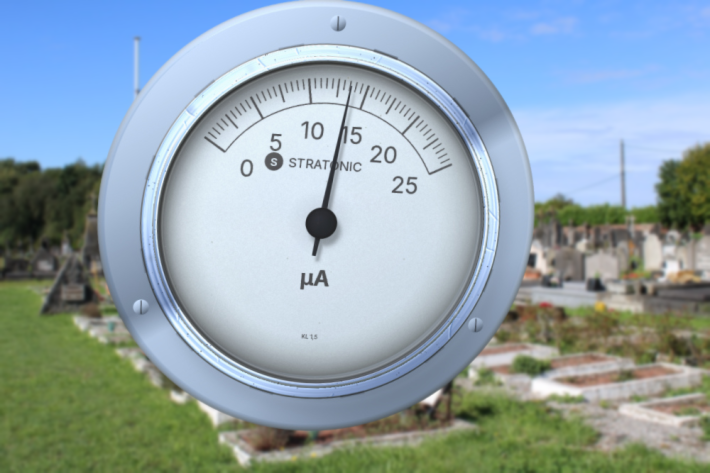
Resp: 13.5 µA
